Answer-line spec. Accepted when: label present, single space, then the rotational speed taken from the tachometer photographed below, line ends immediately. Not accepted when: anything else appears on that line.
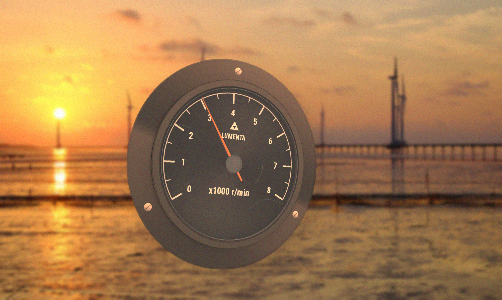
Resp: 3000 rpm
